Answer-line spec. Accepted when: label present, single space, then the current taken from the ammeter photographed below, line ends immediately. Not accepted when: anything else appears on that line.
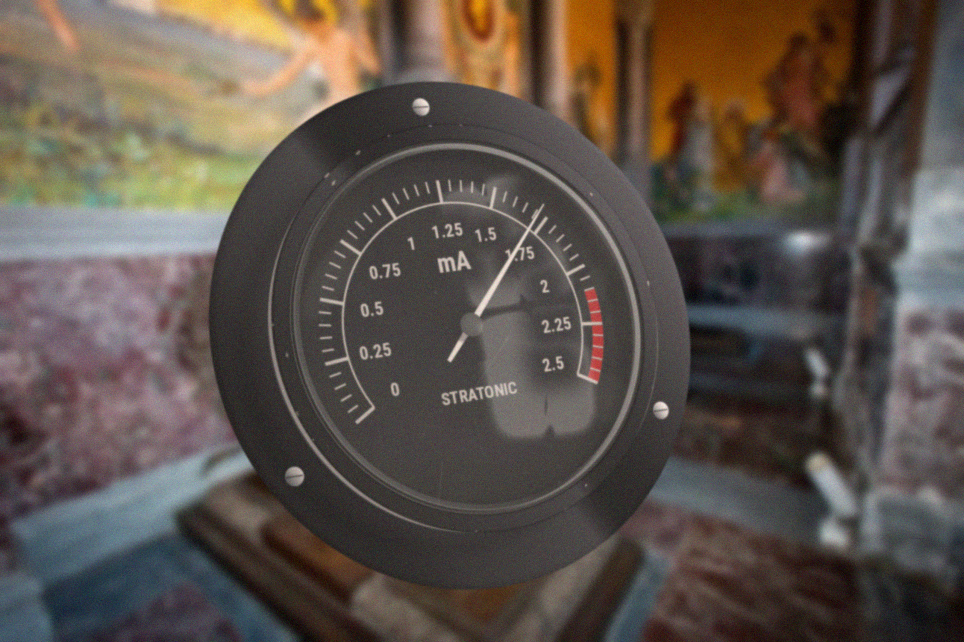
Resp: 1.7 mA
